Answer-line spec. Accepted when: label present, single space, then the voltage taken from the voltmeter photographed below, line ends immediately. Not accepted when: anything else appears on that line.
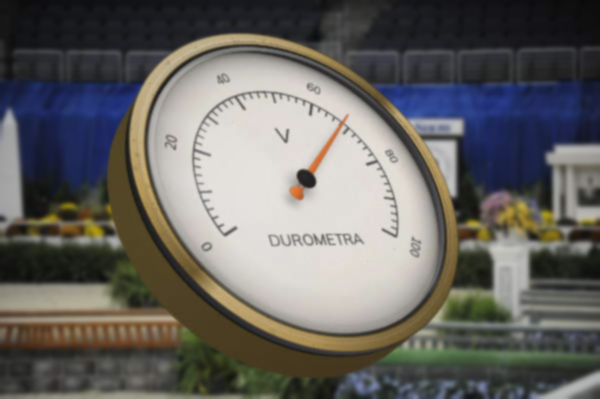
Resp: 68 V
